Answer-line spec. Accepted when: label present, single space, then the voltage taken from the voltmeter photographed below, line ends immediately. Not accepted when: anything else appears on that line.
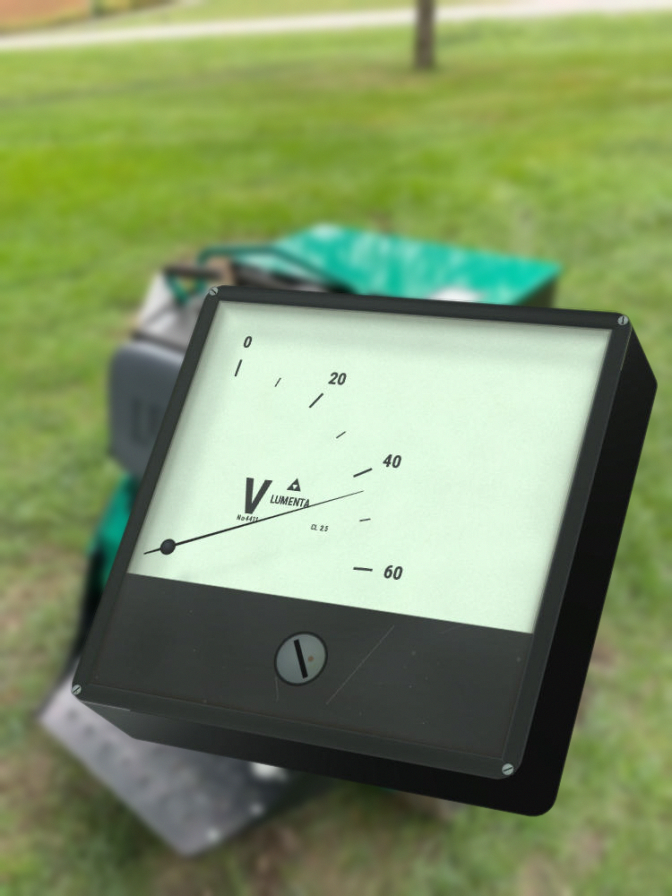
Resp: 45 V
